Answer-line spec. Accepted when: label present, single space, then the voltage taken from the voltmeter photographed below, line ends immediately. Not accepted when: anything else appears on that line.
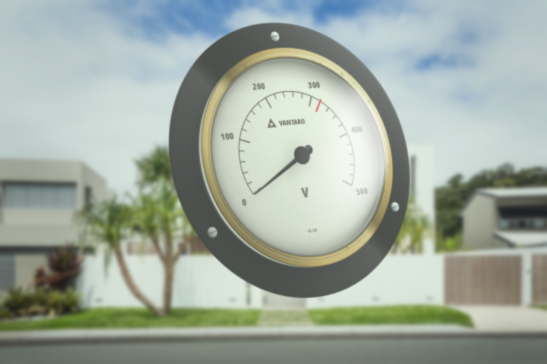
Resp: 0 V
